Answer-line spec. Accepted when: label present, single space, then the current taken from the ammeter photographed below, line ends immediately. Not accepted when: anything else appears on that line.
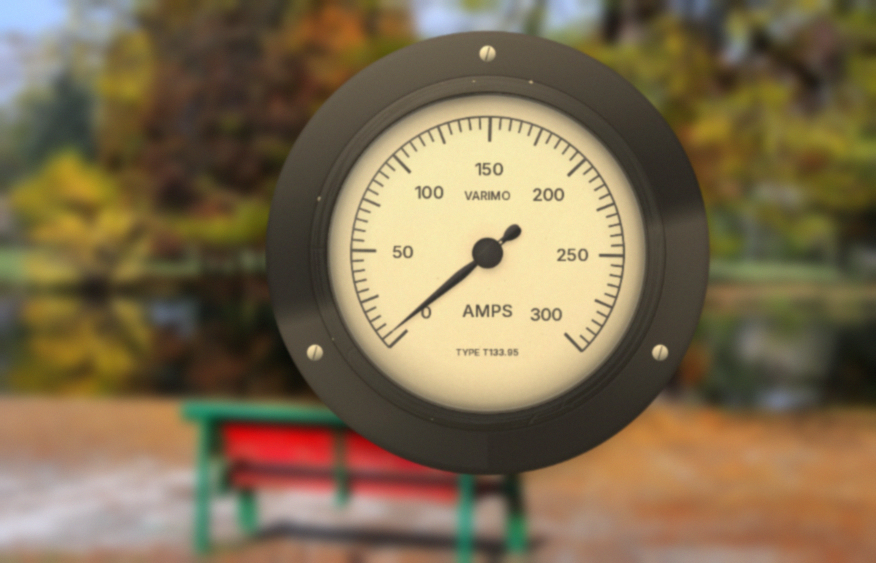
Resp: 5 A
